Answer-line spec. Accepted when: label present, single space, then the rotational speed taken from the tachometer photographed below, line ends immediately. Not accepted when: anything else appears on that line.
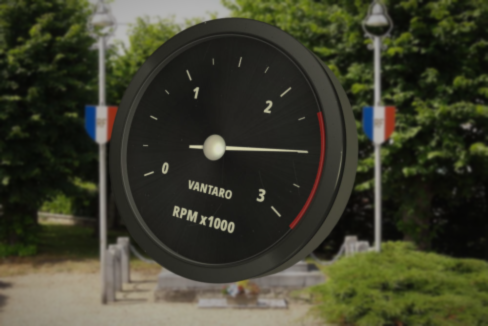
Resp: 2500 rpm
